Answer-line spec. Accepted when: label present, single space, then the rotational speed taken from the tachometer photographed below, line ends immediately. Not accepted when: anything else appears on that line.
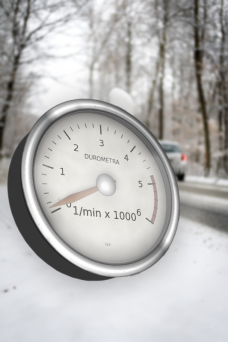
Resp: 100 rpm
